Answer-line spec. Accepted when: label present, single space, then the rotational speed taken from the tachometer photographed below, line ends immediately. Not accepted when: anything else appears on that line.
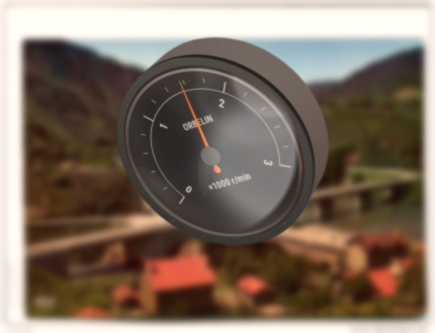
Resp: 1600 rpm
